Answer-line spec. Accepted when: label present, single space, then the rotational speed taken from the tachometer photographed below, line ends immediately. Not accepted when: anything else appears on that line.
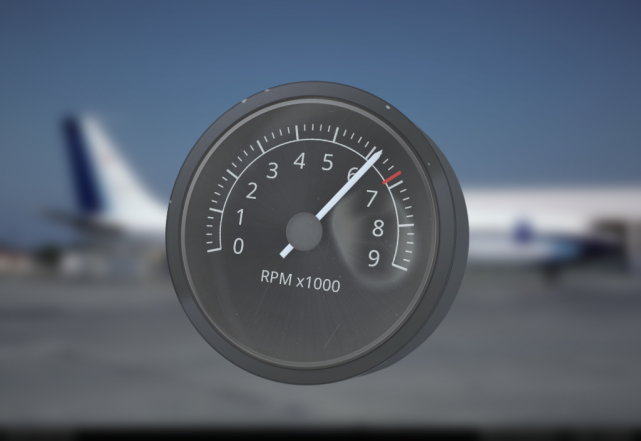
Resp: 6200 rpm
